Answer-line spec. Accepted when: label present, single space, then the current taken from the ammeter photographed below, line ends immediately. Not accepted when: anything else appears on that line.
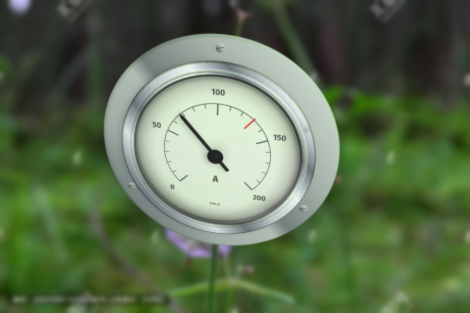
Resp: 70 A
